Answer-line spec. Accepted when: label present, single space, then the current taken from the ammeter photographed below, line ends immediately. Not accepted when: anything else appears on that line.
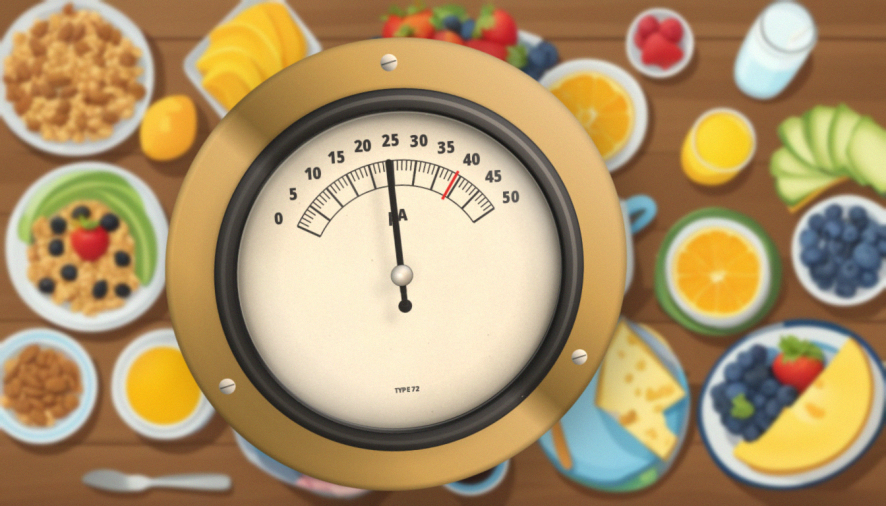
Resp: 24 µA
